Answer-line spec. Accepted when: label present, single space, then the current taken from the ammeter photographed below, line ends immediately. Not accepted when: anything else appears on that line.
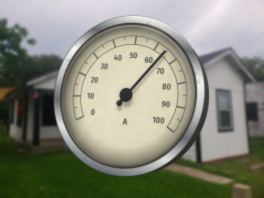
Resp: 65 A
